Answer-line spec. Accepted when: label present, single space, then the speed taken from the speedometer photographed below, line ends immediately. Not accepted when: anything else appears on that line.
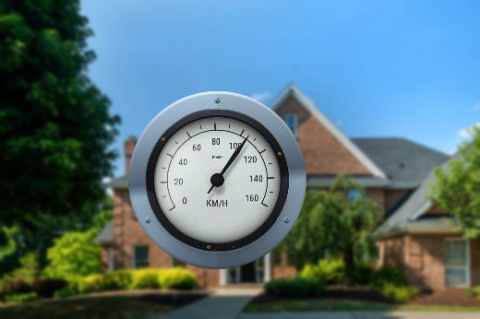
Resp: 105 km/h
